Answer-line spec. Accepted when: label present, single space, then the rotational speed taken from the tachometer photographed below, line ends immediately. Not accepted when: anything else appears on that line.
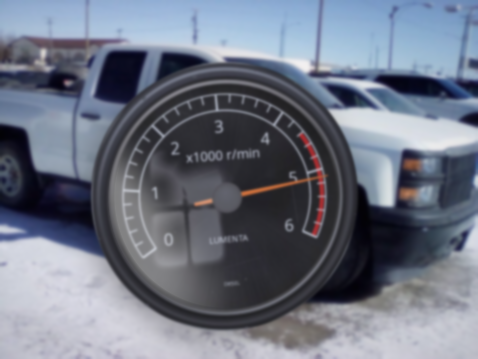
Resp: 5100 rpm
